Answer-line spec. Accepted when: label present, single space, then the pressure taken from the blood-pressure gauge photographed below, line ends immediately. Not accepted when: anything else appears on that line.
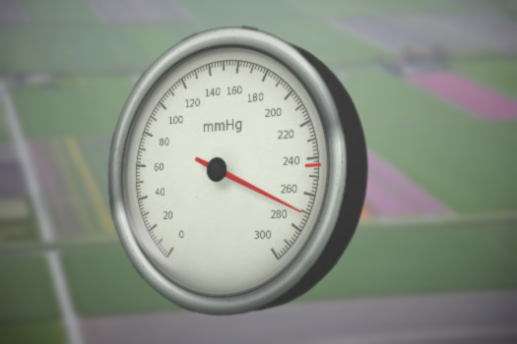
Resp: 270 mmHg
